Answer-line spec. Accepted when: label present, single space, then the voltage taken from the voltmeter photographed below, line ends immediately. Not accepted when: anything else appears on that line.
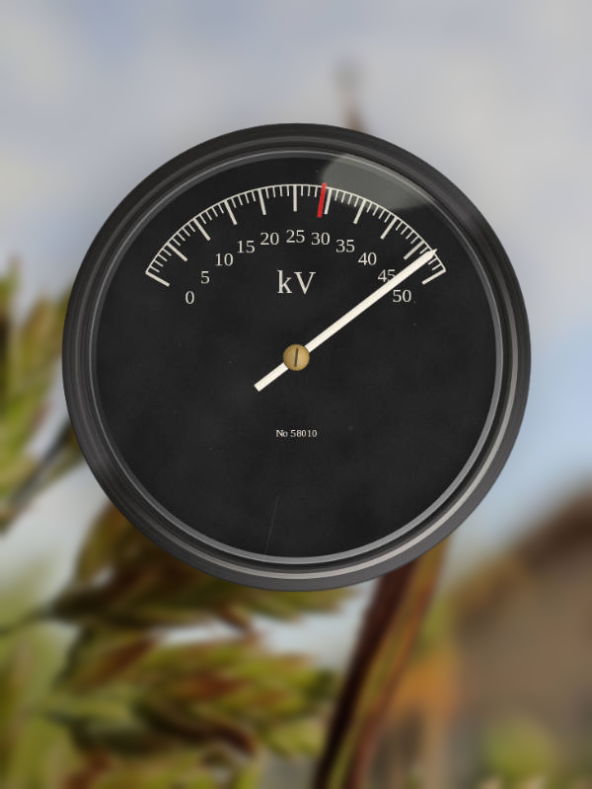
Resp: 47 kV
